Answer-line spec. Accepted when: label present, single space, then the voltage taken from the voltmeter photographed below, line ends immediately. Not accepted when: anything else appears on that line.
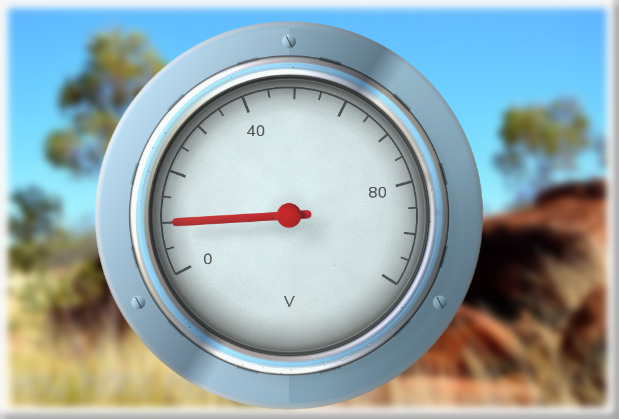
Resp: 10 V
